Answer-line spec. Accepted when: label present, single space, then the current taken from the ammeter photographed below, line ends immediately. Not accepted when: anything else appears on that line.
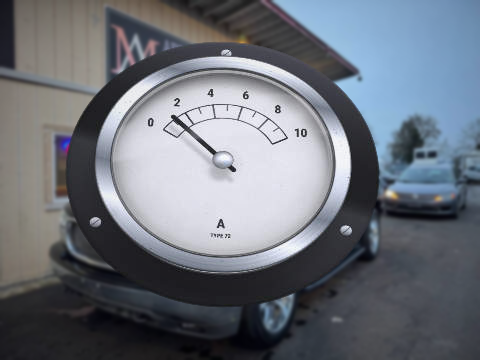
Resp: 1 A
